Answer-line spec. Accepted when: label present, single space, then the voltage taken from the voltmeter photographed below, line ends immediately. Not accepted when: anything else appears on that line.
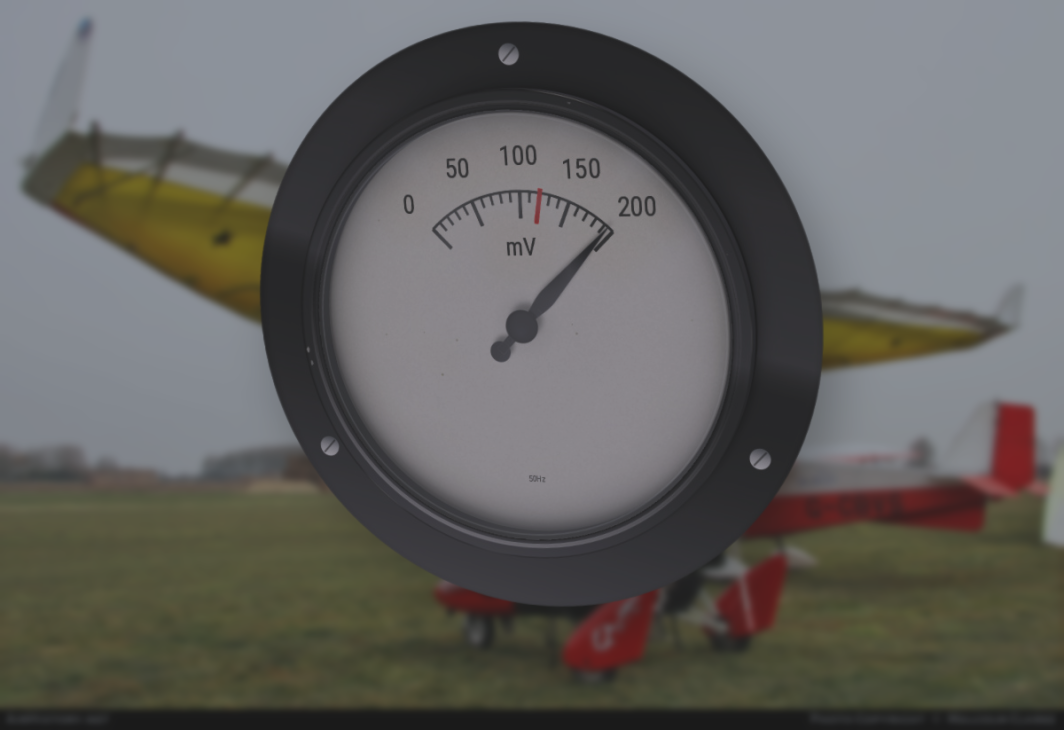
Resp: 195 mV
